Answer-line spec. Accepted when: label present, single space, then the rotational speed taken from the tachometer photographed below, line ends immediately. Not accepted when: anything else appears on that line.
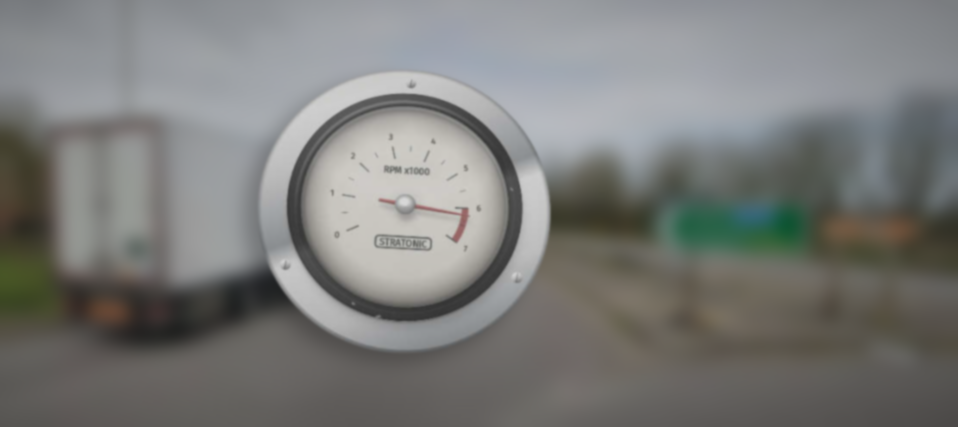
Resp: 6250 rpm
